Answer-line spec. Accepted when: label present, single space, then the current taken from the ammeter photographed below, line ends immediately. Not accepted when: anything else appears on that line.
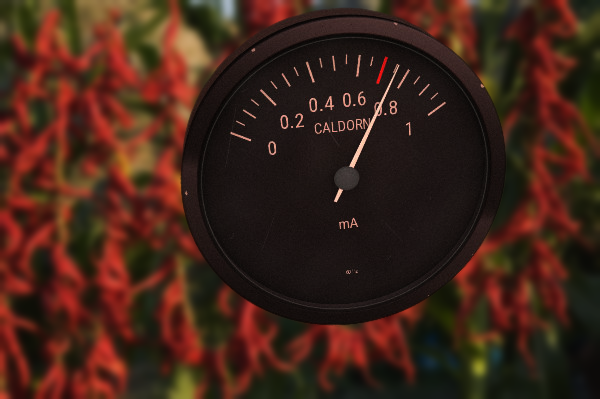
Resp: 0.75 mA
